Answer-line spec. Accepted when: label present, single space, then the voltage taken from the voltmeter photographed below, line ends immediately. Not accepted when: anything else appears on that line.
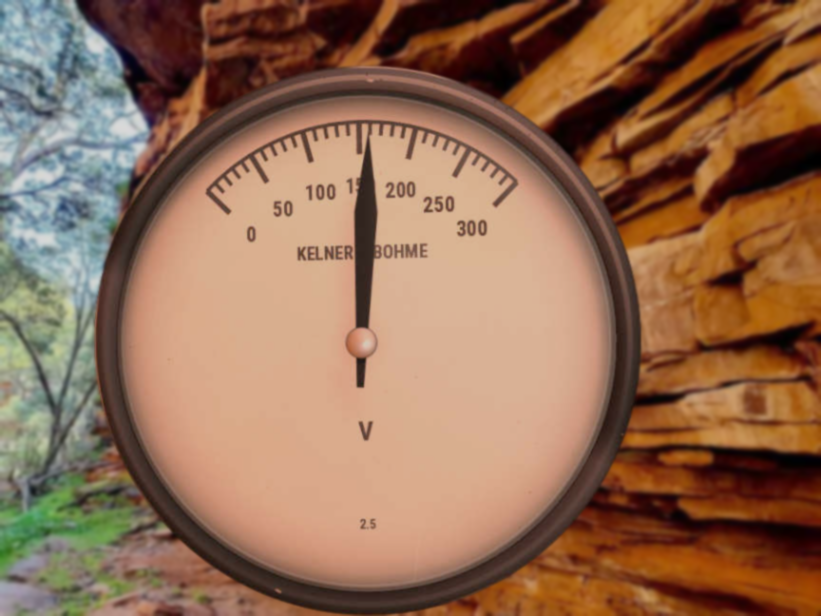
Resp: 160 V
